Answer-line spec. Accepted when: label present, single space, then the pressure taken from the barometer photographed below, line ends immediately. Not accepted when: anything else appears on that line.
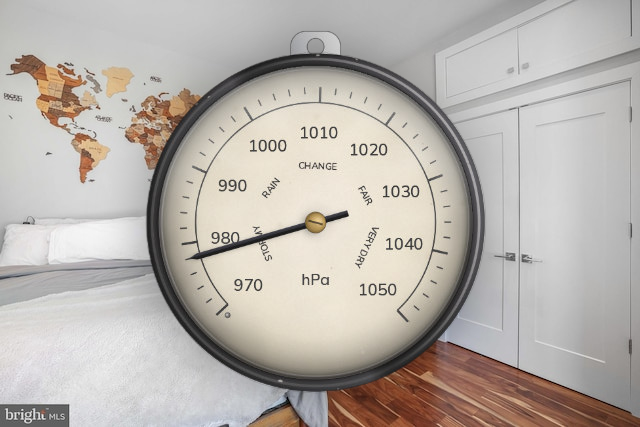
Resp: 978 hPa
